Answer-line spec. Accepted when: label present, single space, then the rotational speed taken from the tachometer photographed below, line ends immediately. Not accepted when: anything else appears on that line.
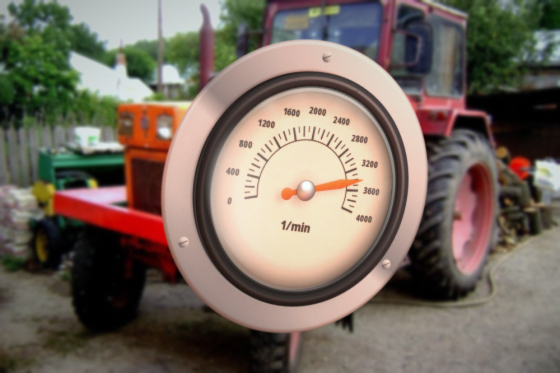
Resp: 3400 rpm
